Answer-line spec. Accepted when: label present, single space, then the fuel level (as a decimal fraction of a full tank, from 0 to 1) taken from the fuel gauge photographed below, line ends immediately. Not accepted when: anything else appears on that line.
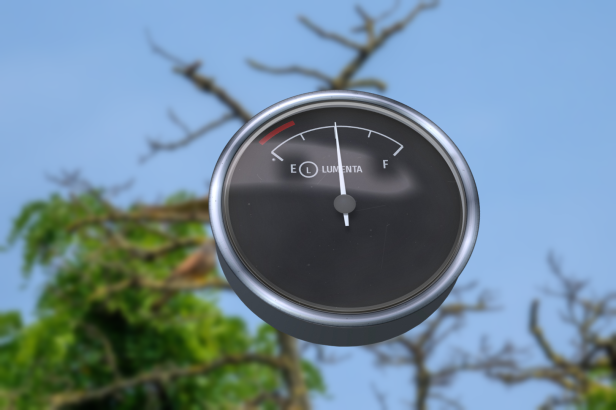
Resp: 0.5
